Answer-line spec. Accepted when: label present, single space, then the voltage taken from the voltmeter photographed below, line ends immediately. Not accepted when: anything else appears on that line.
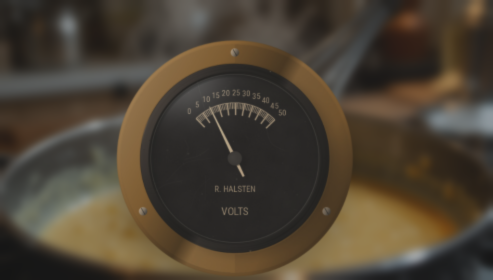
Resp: 10 V
